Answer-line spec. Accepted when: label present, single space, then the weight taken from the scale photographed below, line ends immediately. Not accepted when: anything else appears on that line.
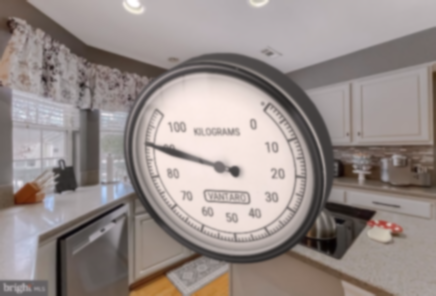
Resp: 90 kg
